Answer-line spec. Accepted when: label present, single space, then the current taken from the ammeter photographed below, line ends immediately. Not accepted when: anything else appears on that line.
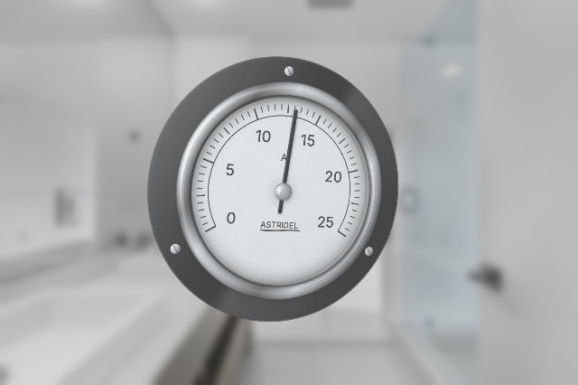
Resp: 13 A
